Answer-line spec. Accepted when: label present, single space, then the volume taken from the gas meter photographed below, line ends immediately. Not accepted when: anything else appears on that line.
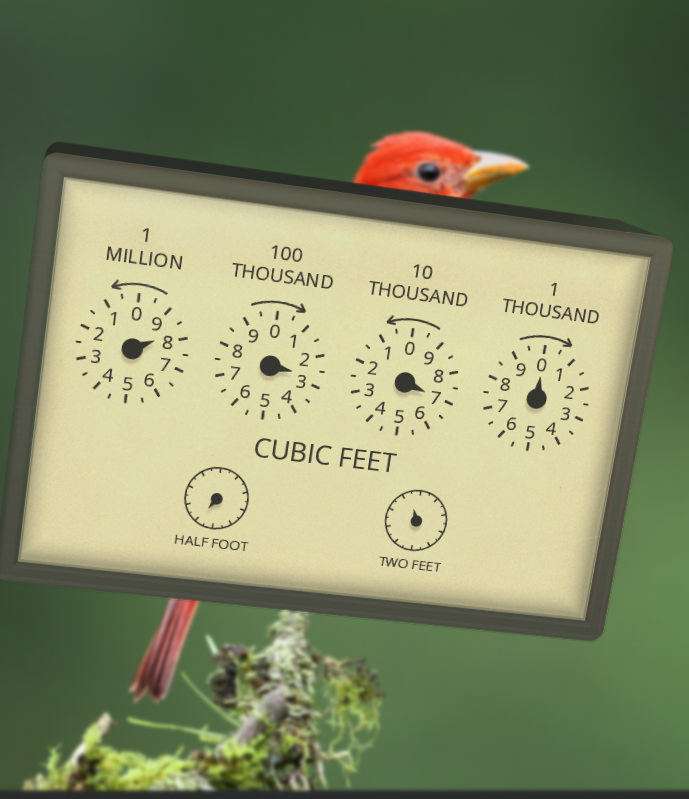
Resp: 827000 ft³
